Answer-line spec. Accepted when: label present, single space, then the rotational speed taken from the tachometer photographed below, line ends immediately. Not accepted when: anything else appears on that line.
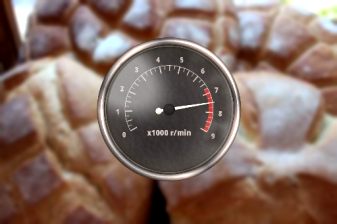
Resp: 7500 rpm
